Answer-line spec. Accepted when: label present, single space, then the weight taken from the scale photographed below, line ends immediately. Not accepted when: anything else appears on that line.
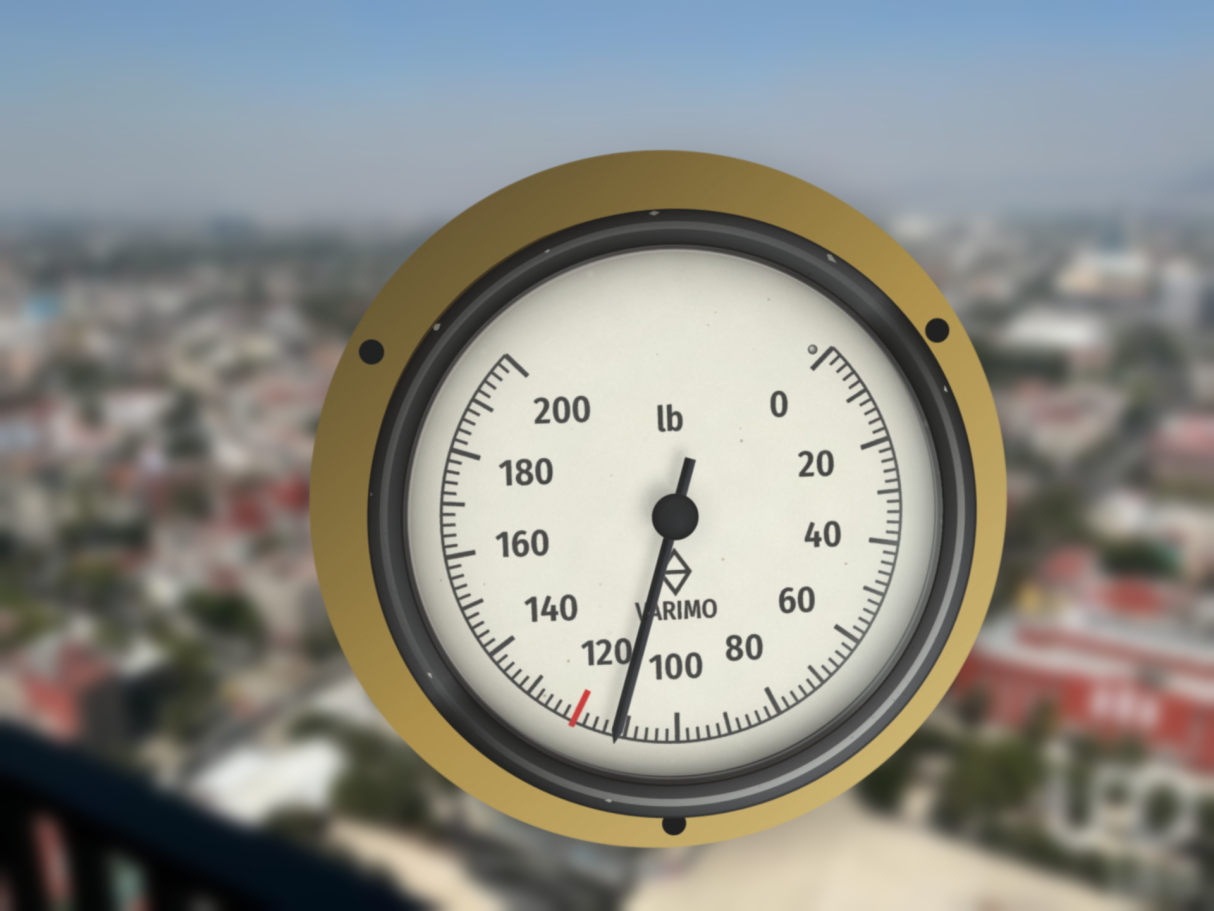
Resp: 112 lb
